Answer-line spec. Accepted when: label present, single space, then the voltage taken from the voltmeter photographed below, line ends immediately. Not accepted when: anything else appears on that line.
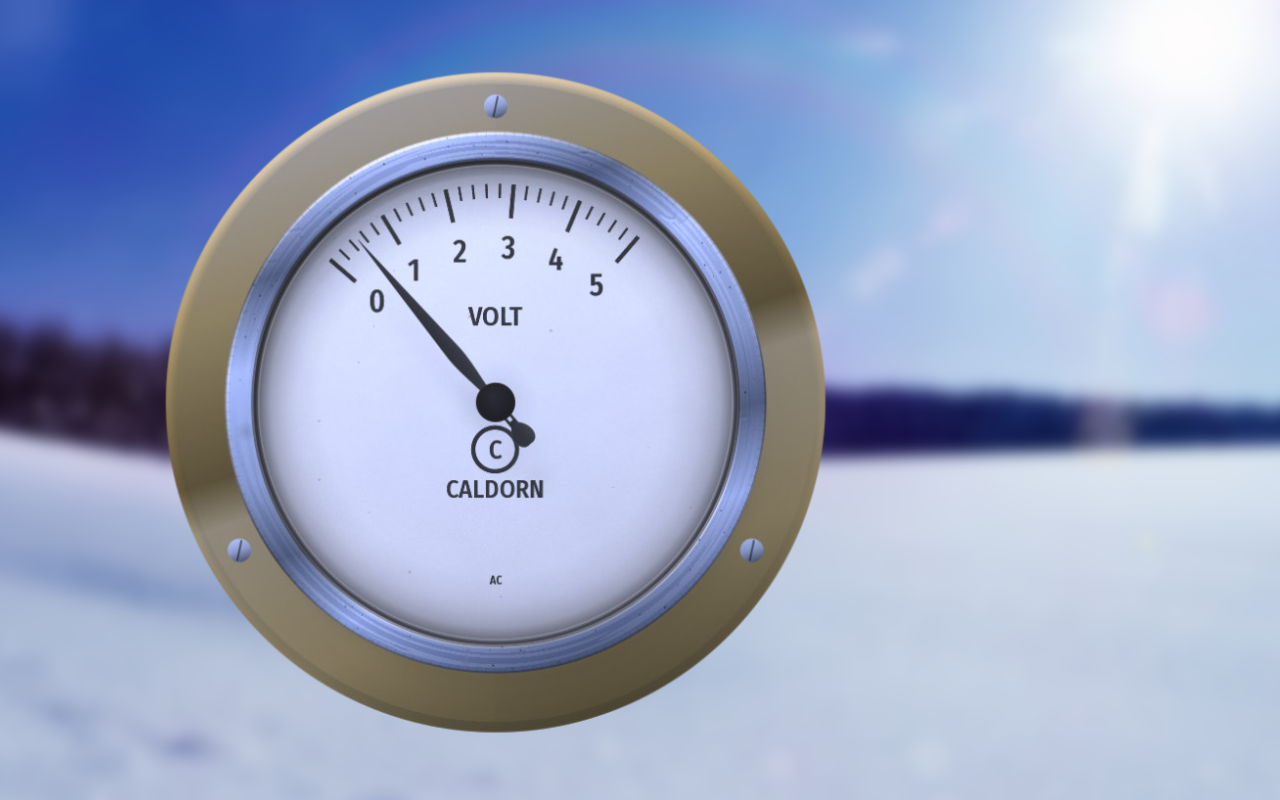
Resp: 0.5 V
